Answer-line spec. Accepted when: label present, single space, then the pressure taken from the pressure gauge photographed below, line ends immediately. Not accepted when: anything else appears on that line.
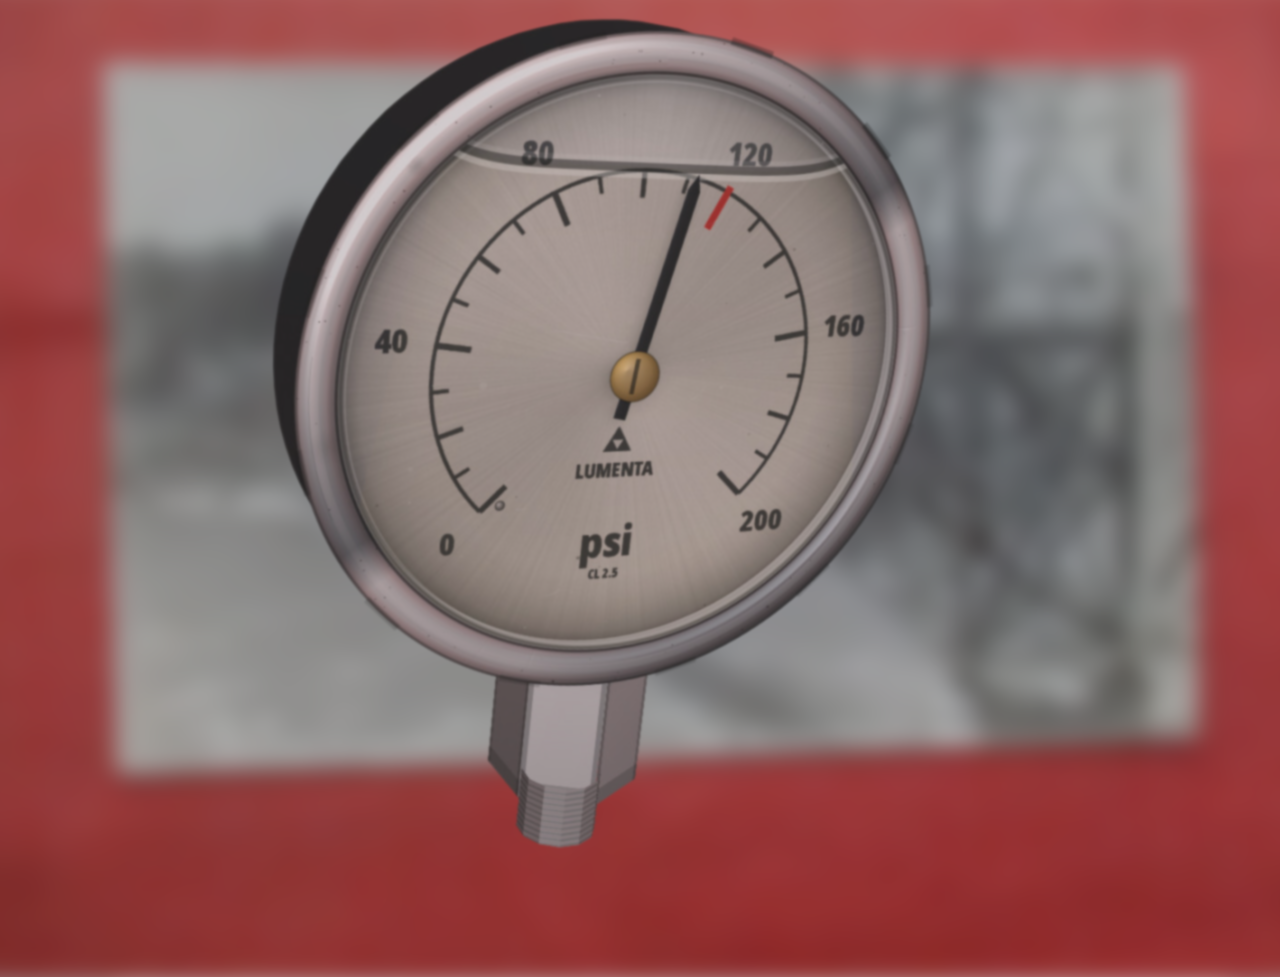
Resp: 110 psi
